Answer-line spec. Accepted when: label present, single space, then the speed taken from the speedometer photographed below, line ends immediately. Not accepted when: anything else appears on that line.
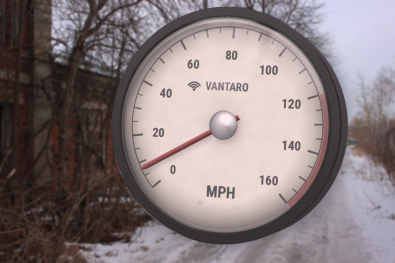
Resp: 7.5 mph
